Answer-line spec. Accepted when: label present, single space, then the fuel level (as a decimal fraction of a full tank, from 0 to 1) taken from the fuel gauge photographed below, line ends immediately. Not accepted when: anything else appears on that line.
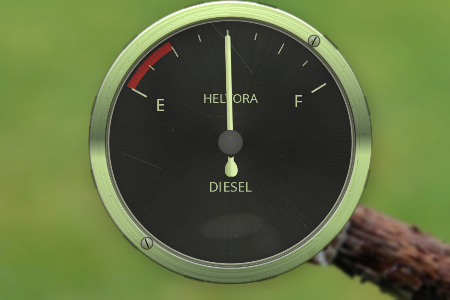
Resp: 0.5
